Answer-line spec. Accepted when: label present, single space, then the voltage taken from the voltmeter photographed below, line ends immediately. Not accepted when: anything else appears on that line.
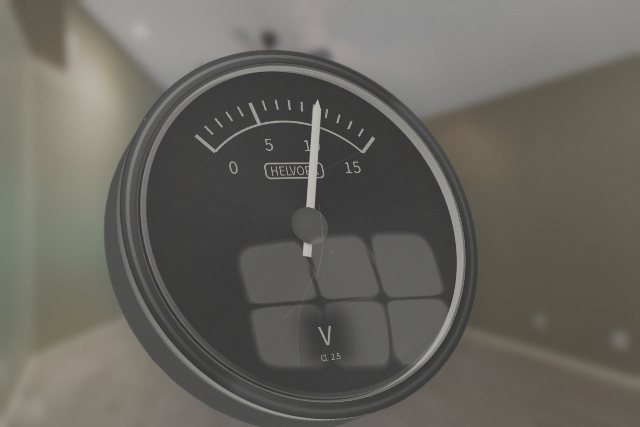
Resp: 10 V
